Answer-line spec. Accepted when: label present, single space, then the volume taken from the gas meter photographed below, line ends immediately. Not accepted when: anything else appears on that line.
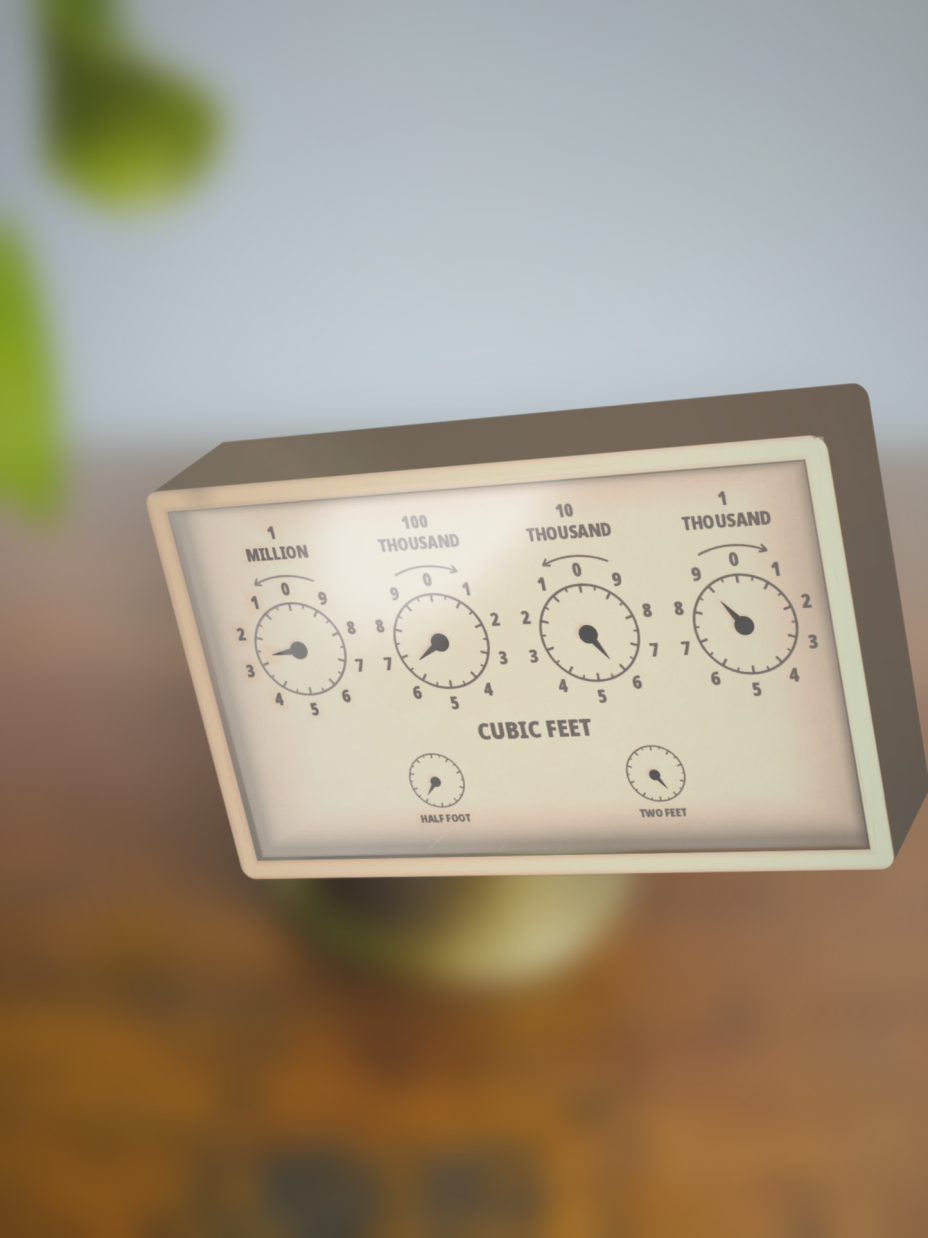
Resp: 265900 ft³
